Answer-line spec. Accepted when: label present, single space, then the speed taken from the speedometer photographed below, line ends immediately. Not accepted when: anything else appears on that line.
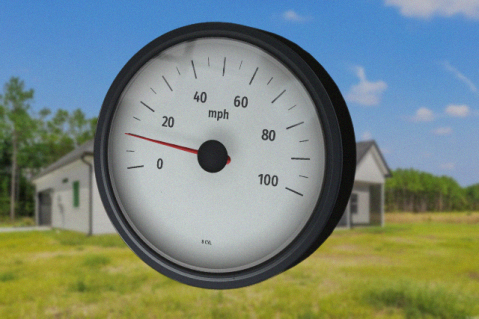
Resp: 10 mph
